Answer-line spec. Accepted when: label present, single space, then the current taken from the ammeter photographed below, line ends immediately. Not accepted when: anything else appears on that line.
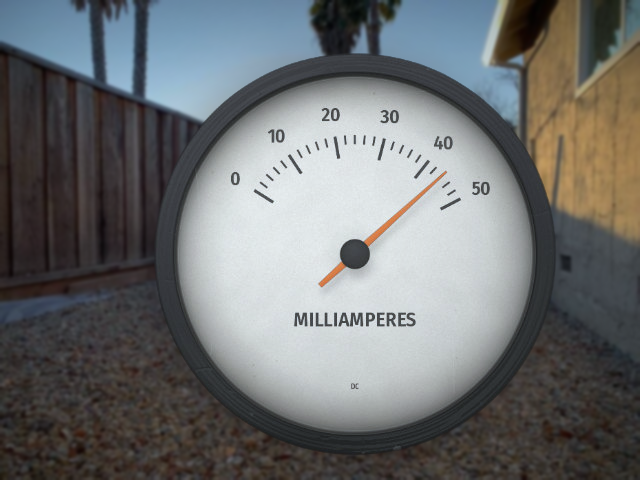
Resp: 44 mA
